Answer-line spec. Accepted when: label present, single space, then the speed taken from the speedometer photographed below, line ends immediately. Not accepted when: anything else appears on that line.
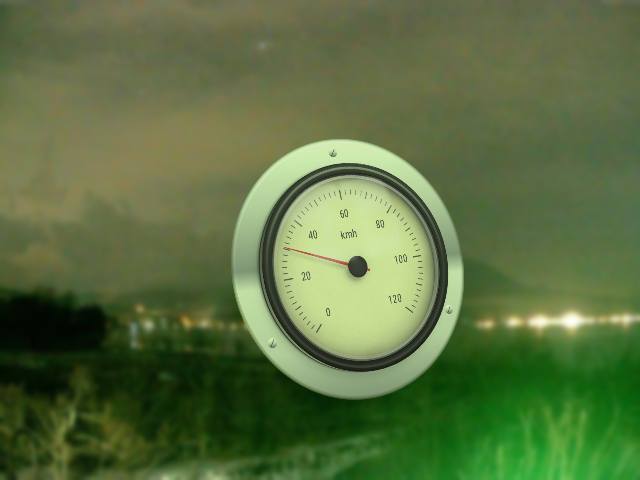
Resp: 30 km/h
